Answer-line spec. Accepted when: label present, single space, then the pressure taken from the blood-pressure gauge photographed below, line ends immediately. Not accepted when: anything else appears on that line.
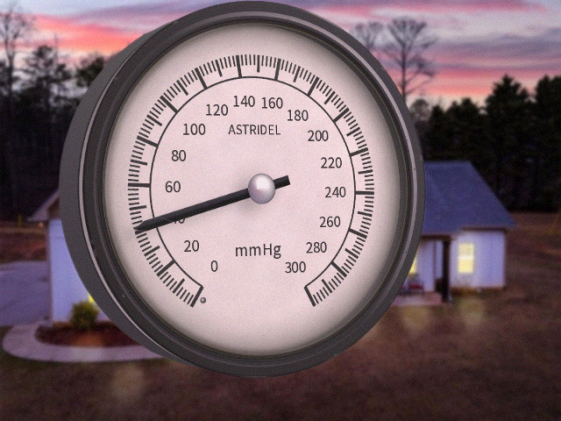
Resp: 42 mmHg
